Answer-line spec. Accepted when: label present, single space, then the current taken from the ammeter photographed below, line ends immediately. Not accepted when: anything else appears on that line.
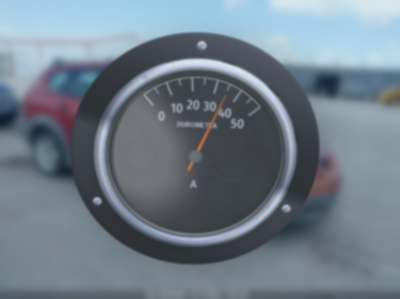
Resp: 35 A
